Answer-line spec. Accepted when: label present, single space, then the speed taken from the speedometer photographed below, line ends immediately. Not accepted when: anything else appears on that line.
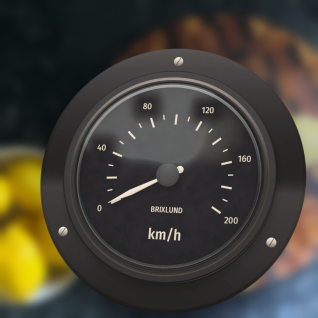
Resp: 0 km/h
